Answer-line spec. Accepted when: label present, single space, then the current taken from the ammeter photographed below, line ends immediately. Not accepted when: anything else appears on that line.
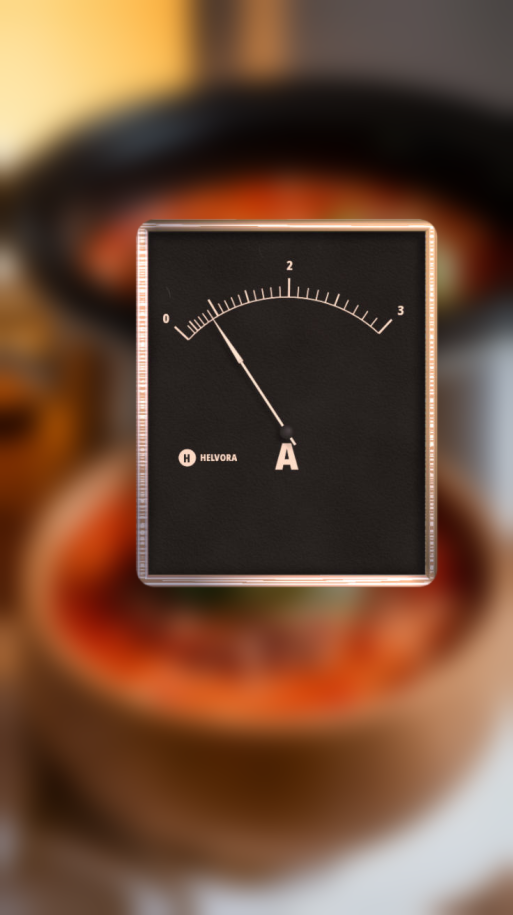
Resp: 0.9 A
